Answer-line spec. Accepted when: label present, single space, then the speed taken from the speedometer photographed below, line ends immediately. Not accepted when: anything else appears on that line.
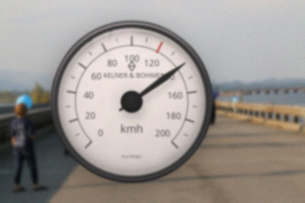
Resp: 140 km/h
